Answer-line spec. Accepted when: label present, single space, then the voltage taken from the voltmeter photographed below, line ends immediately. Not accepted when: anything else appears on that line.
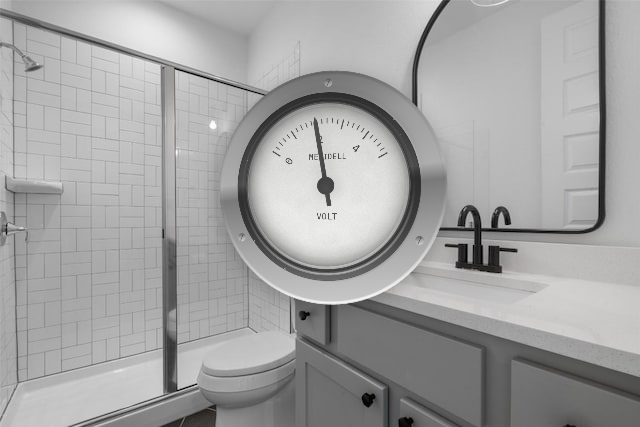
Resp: 2 V
